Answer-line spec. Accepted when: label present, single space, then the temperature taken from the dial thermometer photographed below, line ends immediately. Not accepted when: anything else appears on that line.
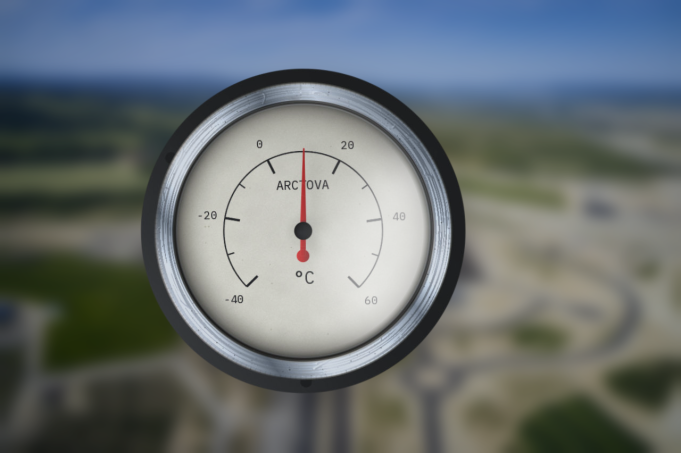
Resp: 10 °C
